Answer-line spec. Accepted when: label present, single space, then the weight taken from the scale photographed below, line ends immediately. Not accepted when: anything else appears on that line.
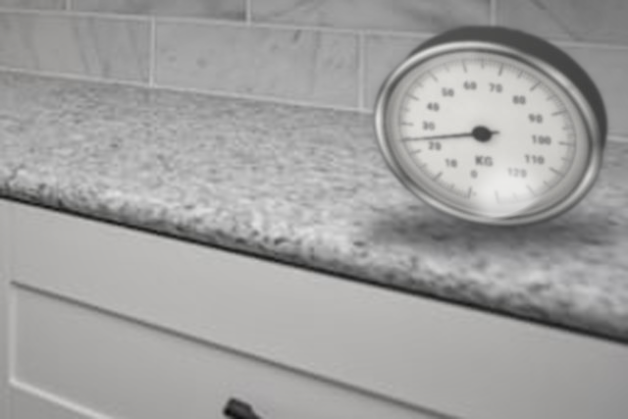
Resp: 25 kg
